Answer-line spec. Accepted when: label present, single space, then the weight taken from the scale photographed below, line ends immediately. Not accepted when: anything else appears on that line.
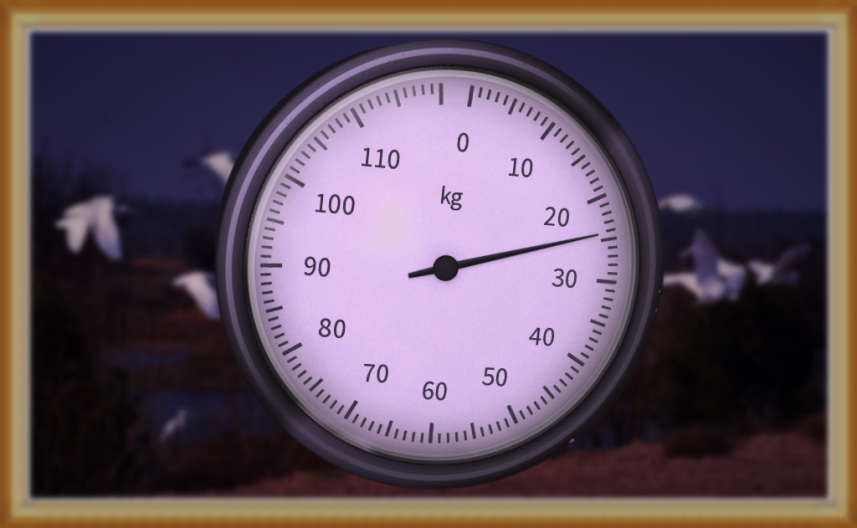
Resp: 24 kg
